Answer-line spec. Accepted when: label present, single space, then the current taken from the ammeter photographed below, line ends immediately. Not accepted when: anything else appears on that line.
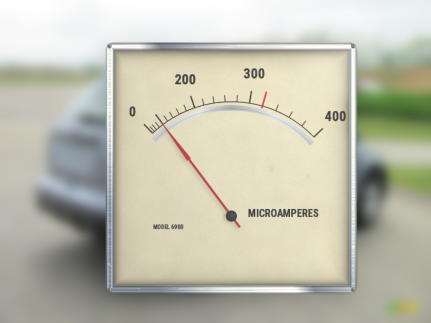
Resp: 100 µA
